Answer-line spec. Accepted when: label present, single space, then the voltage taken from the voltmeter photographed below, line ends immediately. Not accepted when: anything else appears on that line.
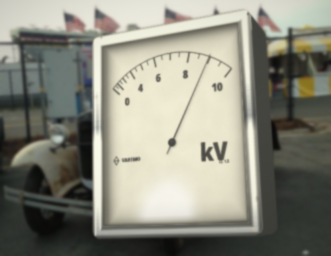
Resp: 9 kV
